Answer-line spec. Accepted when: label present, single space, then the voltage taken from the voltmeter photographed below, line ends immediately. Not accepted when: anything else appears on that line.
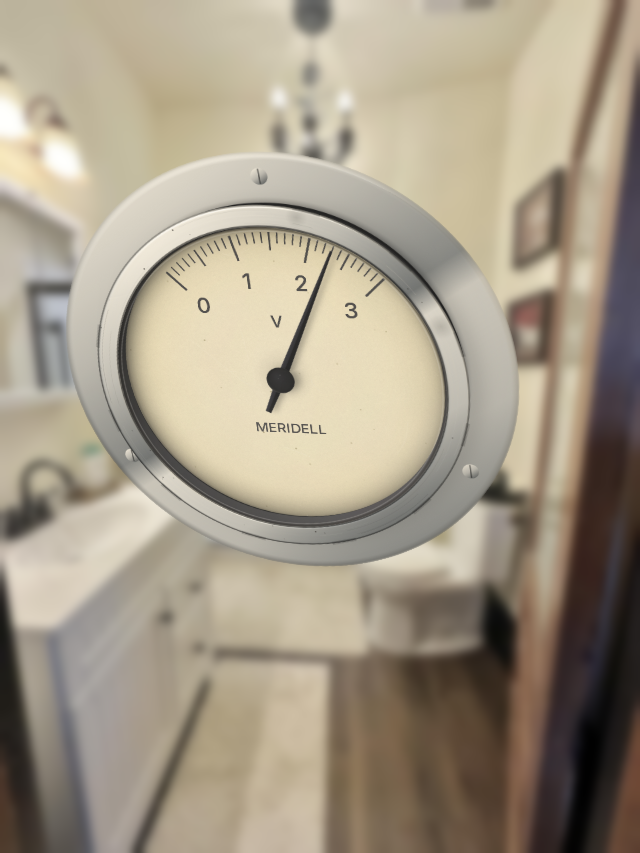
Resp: 2.3 V
